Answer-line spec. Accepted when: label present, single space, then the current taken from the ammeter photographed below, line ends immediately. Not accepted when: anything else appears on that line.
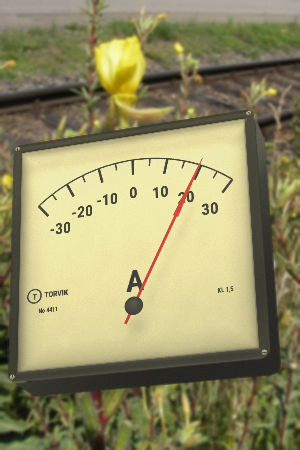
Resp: 20 A
